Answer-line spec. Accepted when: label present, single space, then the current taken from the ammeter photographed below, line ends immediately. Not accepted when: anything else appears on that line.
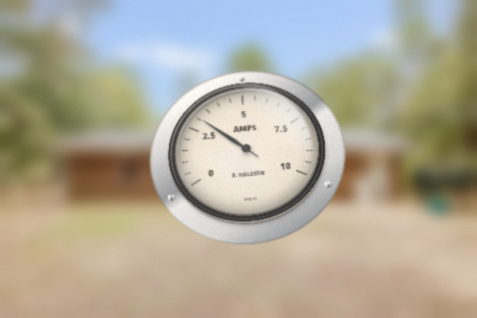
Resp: 3 A
